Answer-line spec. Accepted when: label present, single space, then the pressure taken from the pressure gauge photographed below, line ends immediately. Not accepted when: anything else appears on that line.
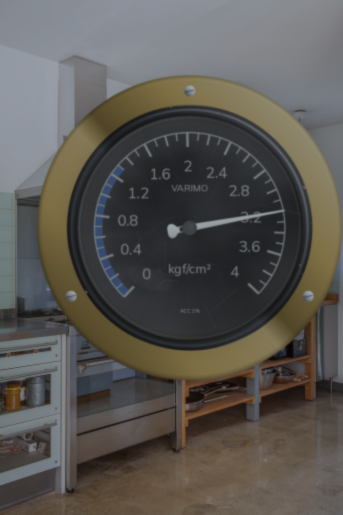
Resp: 3.2 kg/cm²
